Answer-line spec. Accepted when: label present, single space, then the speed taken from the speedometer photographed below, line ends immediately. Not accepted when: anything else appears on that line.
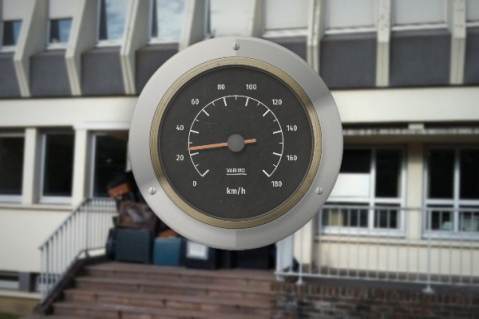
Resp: 25 km/h
